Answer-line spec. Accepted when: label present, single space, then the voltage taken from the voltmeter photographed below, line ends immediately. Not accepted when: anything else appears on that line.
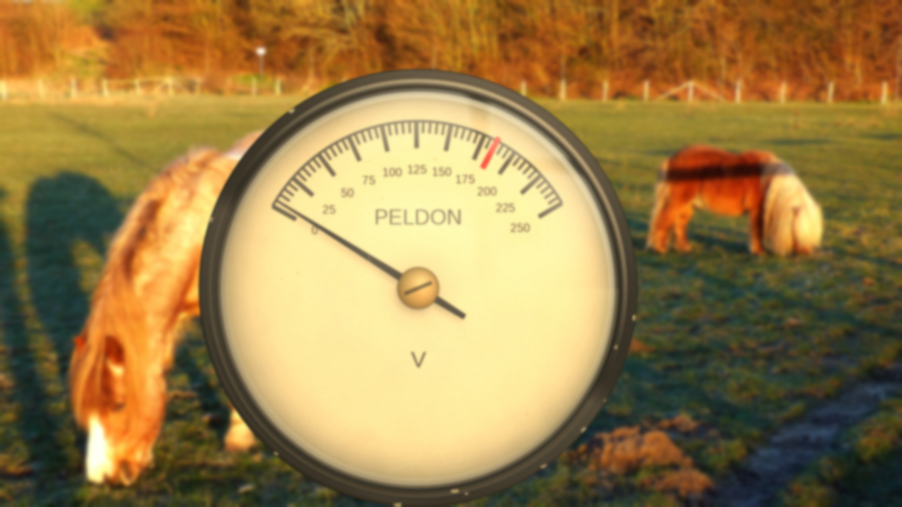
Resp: 5 V
